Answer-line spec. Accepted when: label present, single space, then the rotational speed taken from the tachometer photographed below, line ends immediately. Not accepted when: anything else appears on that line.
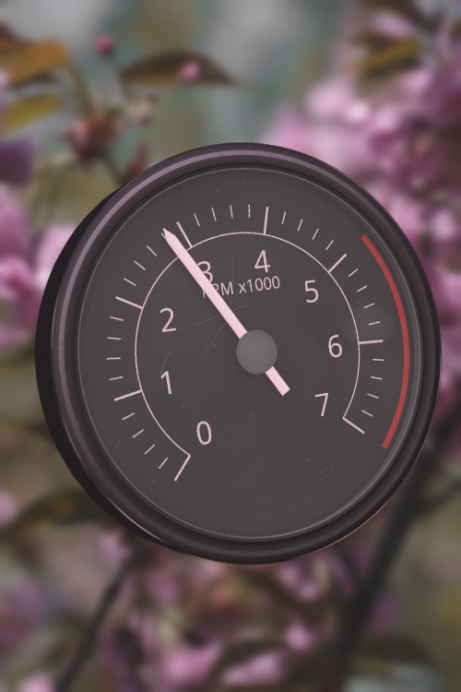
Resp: 2800 rpm
